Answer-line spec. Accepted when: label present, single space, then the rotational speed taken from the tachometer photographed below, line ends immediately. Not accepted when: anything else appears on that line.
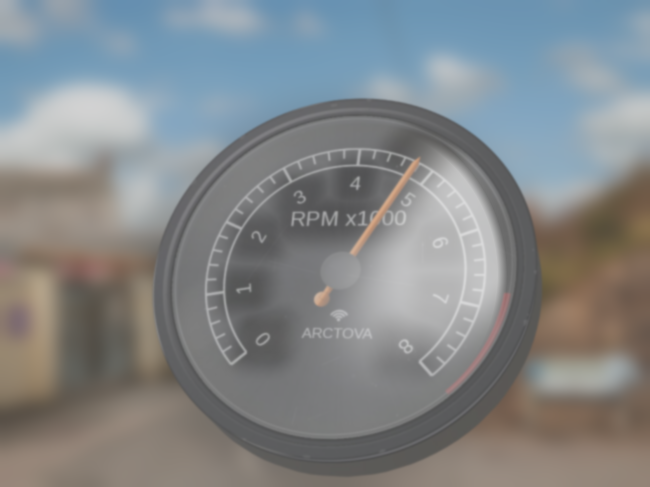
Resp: 4800 rpm
